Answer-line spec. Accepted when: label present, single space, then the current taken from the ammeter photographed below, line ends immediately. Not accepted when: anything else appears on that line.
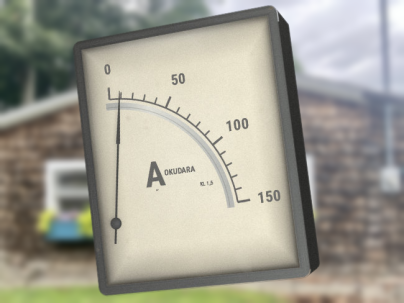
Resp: 10 A
